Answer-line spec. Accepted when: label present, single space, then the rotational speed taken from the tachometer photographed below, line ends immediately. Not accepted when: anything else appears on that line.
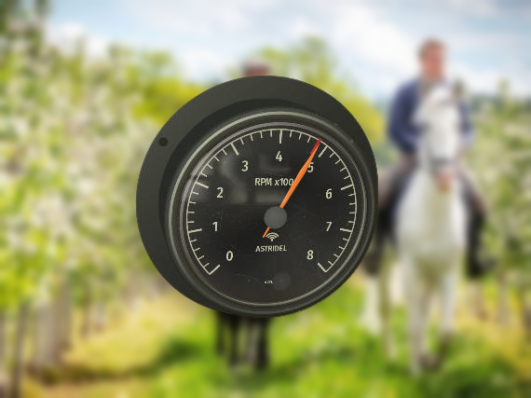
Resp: 4800 rpm
